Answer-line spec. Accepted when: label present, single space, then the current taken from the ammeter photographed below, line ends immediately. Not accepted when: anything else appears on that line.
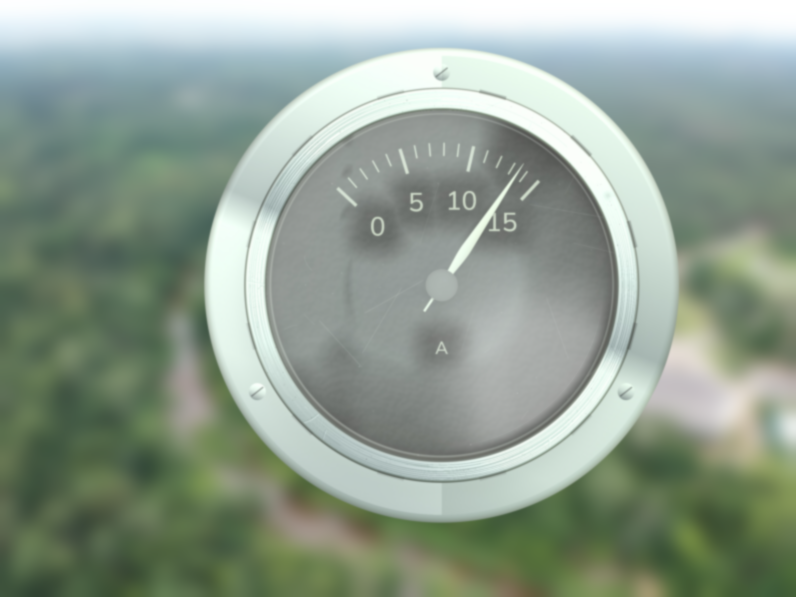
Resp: 13.5 A
